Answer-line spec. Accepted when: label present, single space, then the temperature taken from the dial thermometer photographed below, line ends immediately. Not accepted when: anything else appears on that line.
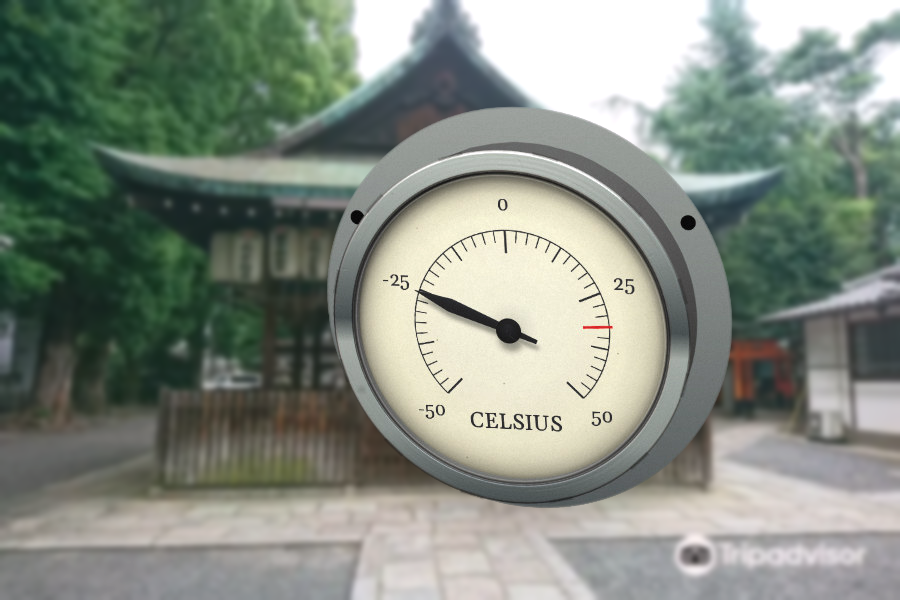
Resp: -25 °C
